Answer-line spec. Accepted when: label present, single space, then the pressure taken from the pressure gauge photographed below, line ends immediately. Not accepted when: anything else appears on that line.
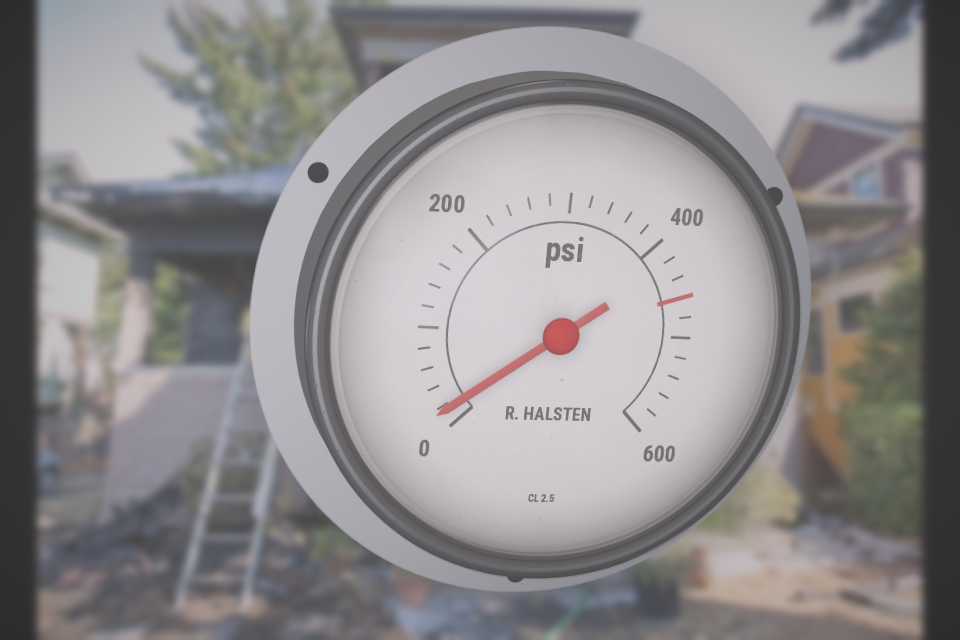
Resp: 20 psi
